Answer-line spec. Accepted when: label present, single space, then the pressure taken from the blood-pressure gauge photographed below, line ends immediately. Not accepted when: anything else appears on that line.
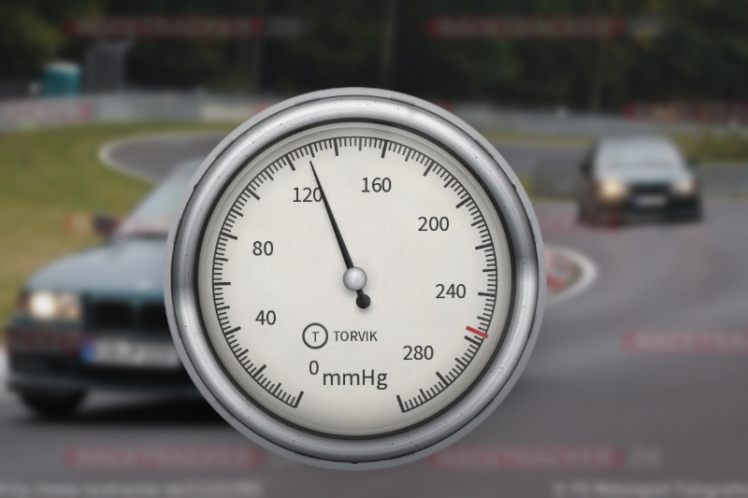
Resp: 128 mmHg
